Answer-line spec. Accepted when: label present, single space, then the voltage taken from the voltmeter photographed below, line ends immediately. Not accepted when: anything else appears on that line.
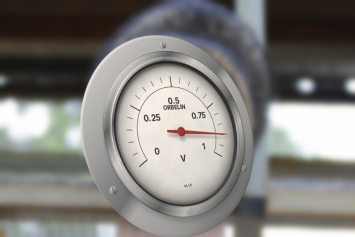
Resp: 0.9 V
